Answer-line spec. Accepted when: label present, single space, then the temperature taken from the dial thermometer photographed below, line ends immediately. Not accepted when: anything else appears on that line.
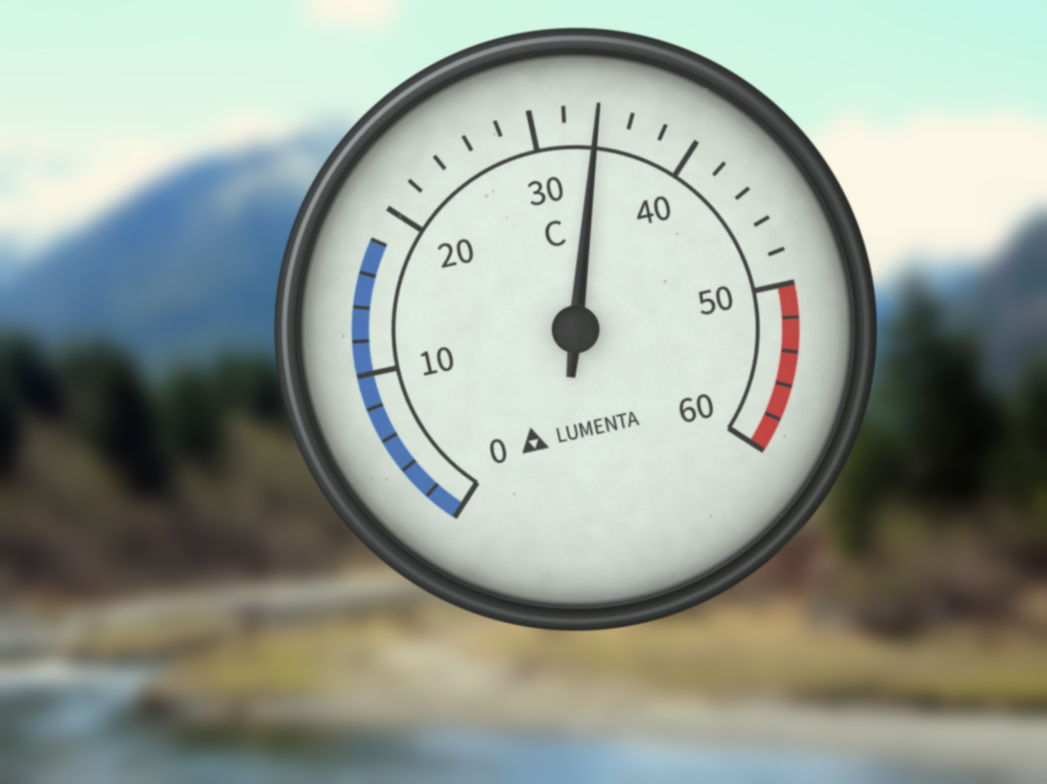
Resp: 34 °C
